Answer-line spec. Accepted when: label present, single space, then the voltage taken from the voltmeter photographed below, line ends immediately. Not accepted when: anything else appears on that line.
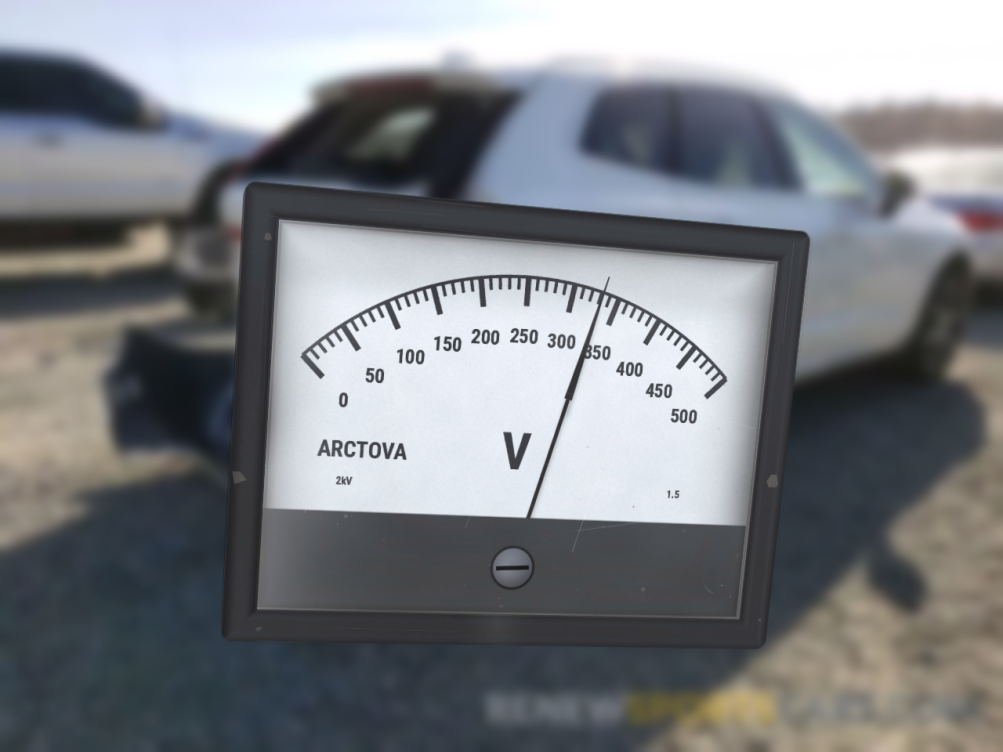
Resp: 330 V
